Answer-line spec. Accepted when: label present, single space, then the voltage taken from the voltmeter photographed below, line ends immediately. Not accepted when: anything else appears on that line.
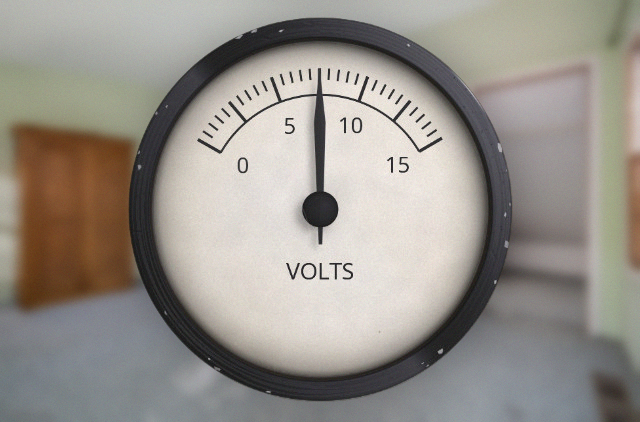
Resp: 7.5 V
